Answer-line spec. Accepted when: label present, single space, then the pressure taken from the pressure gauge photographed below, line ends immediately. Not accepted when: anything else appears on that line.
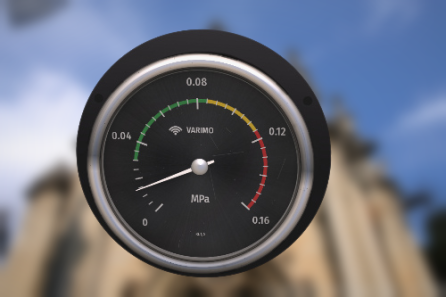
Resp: 0.015 MPa
